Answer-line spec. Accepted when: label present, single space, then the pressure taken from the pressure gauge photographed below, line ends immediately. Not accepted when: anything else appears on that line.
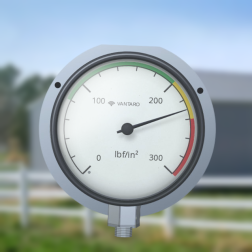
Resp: 230 psi
